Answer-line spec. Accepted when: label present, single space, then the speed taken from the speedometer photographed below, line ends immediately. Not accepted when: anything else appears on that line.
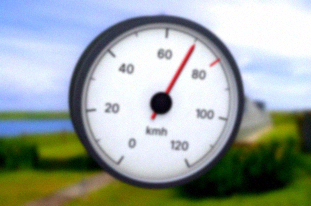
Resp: 70 km/h
